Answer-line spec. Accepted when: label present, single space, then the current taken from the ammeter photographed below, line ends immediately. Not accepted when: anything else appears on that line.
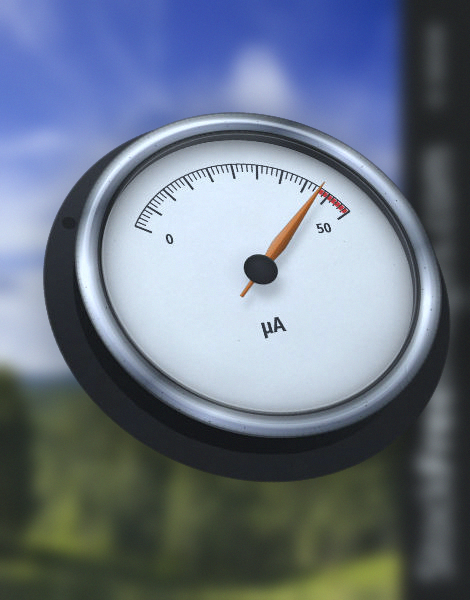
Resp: 43 µA
